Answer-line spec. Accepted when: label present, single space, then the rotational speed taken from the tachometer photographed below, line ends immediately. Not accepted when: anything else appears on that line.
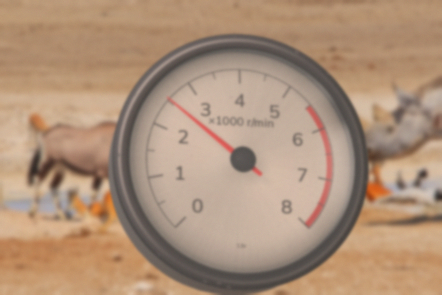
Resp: 2500 rpm
